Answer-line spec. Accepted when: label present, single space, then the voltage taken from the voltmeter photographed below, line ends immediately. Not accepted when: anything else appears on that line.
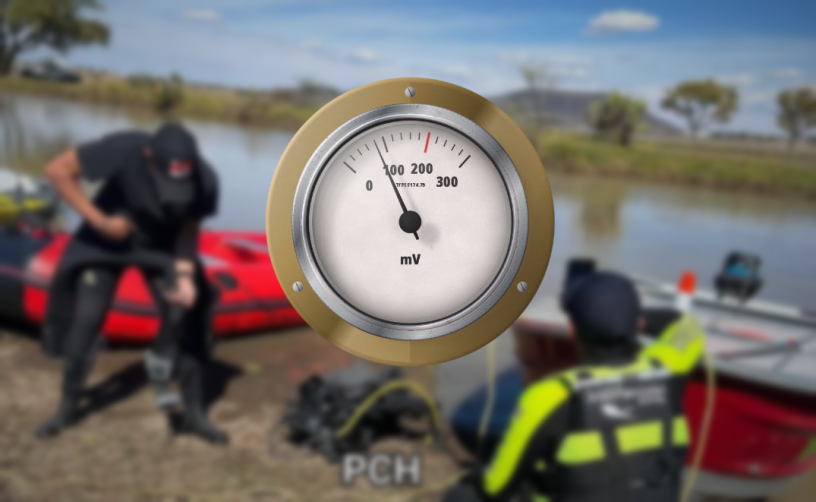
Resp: 80 mV
